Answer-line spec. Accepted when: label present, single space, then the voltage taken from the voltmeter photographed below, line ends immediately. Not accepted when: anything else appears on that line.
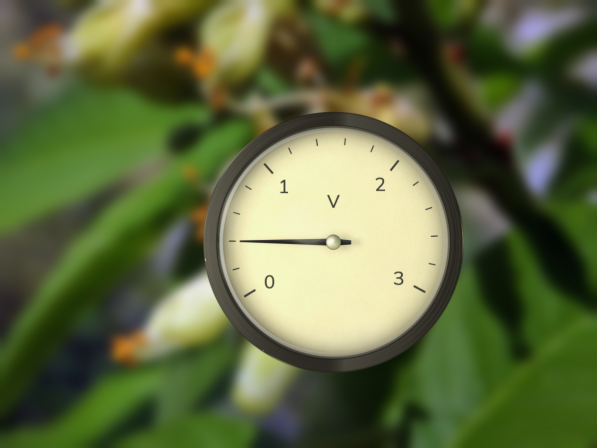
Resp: 0.4 V
